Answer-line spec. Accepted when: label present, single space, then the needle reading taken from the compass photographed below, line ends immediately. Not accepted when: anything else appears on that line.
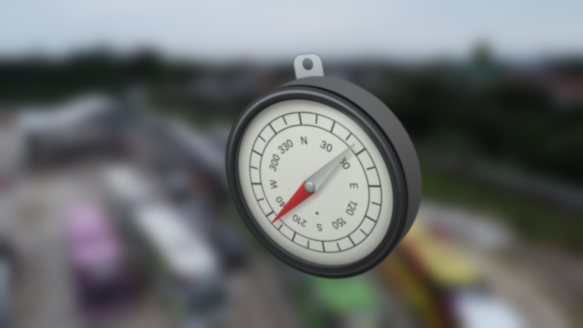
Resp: 232.5 °
